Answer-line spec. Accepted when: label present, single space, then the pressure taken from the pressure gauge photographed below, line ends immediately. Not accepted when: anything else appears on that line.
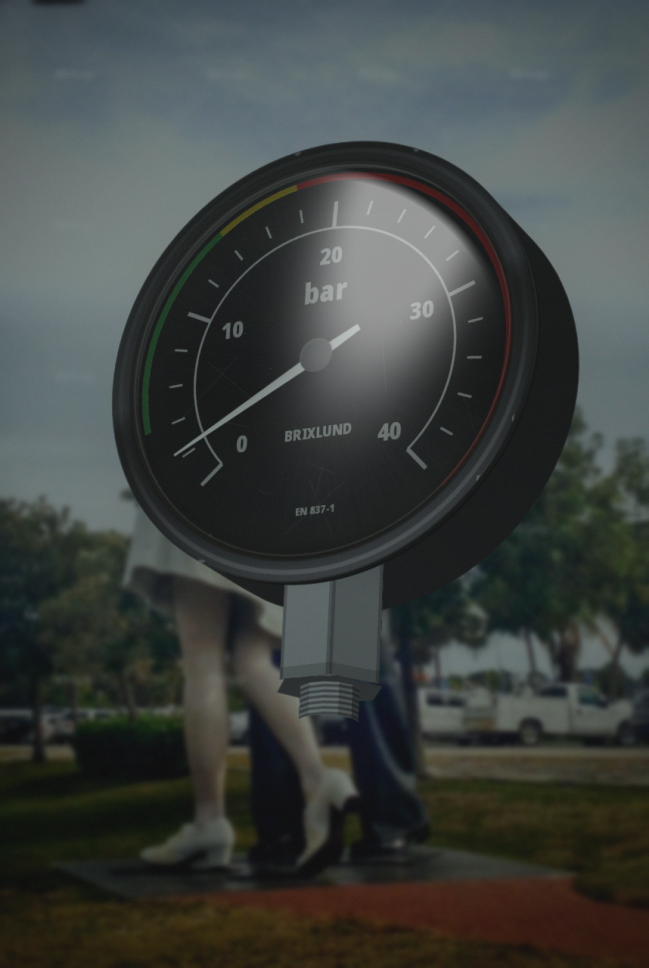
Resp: 2 bar
